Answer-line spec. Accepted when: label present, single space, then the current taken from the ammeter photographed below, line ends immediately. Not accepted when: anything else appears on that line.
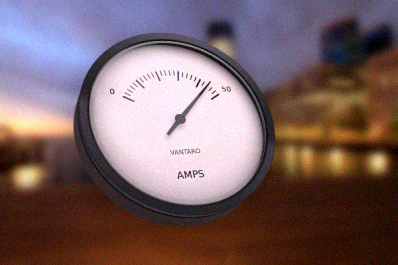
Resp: 44 A
